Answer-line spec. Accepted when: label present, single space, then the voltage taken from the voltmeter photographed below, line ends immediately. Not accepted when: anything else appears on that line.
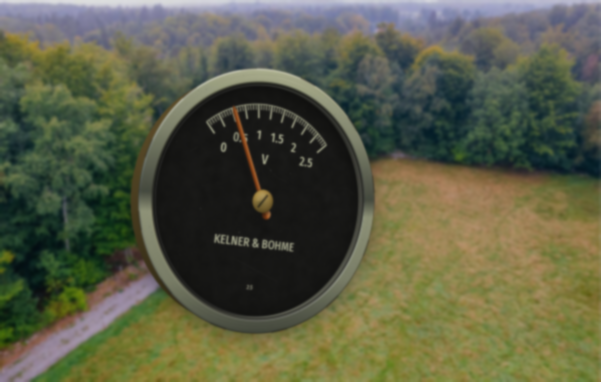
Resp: 0.5 V
